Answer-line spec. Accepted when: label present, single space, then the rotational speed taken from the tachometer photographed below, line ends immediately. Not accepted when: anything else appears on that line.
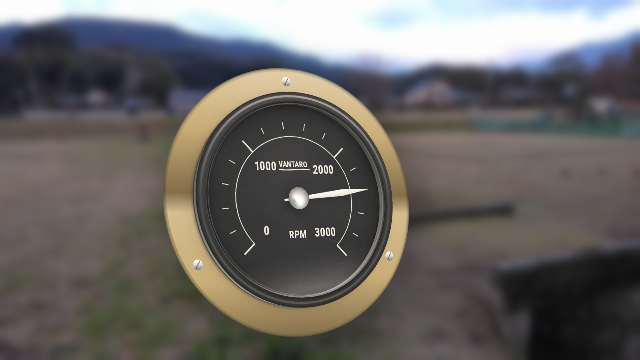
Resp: 2400 rpm
